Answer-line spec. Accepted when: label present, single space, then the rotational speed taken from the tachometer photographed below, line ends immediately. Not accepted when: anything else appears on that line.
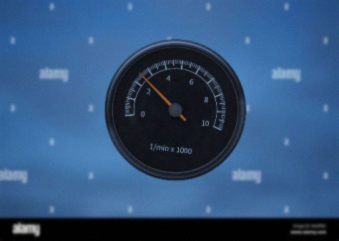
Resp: 2500 rpm
